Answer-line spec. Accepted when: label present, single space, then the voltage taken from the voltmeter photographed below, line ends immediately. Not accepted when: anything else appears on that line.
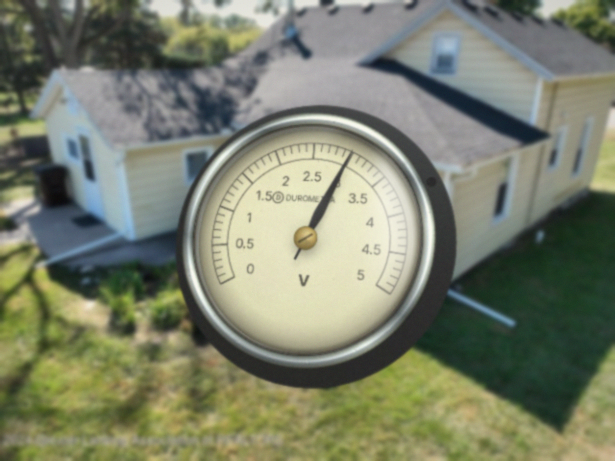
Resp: 3 V
